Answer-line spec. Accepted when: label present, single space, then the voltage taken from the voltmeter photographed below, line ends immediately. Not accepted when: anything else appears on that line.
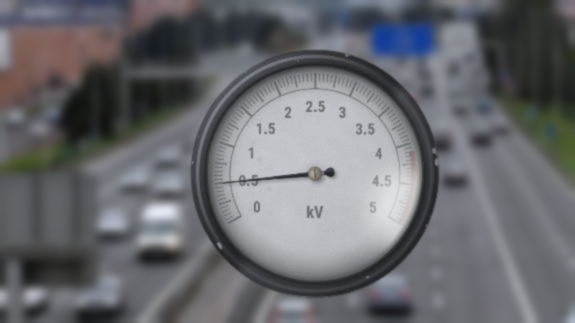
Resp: 0.5 kV
